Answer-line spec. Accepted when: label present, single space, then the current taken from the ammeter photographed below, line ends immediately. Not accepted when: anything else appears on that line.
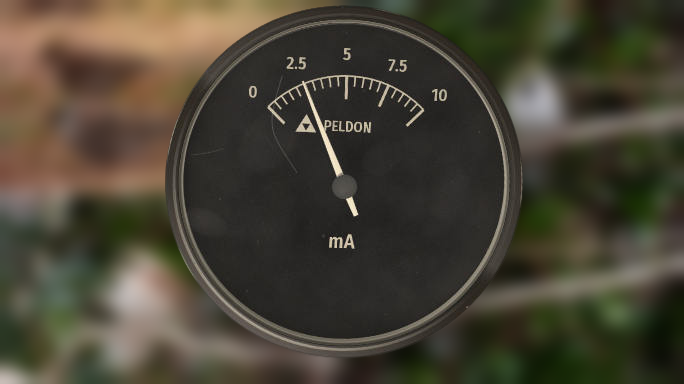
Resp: 2.5 mA
